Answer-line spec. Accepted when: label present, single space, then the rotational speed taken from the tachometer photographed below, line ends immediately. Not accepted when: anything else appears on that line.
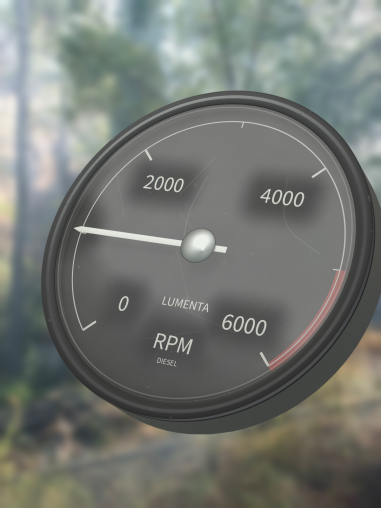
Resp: 1000 rpm
